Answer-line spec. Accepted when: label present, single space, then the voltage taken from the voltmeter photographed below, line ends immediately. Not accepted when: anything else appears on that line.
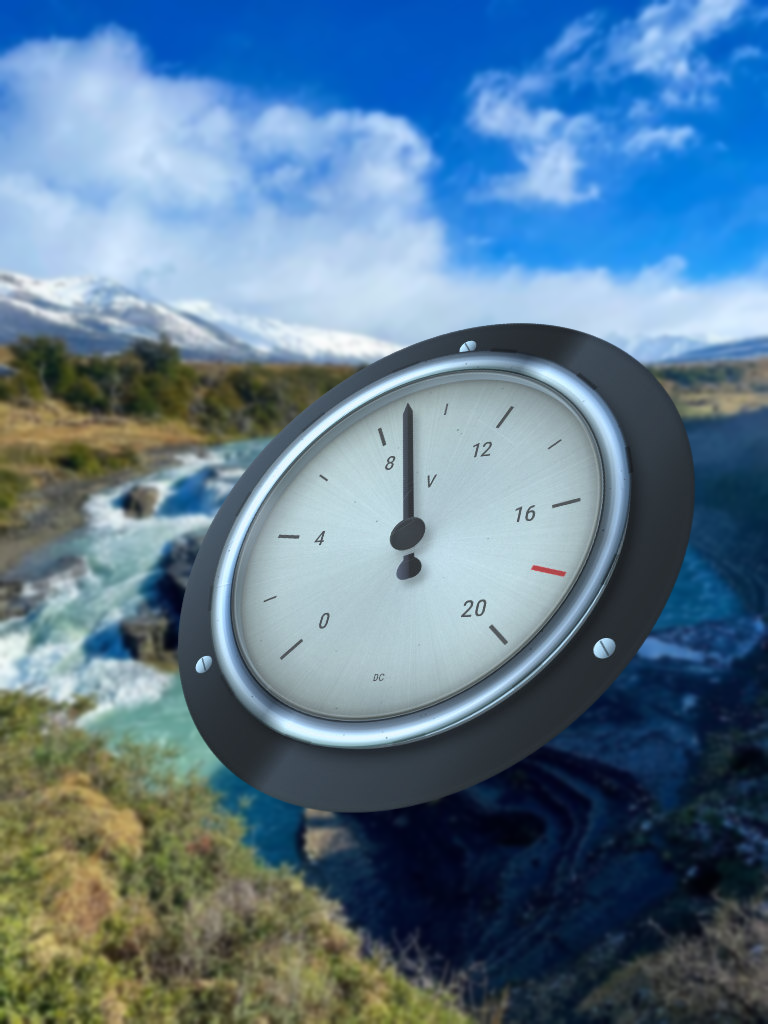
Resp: 9 V
